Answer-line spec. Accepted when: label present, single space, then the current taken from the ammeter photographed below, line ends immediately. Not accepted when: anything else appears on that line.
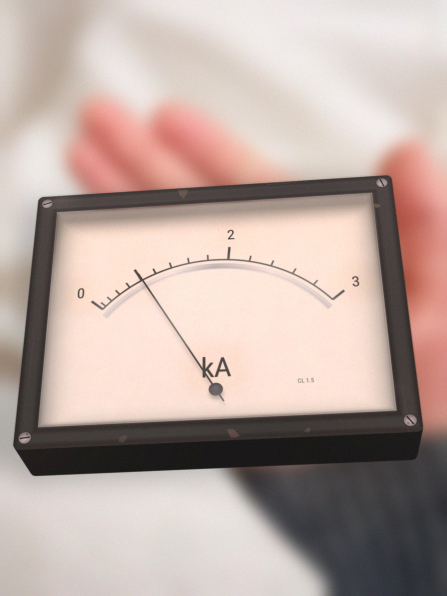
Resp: 1 kA
